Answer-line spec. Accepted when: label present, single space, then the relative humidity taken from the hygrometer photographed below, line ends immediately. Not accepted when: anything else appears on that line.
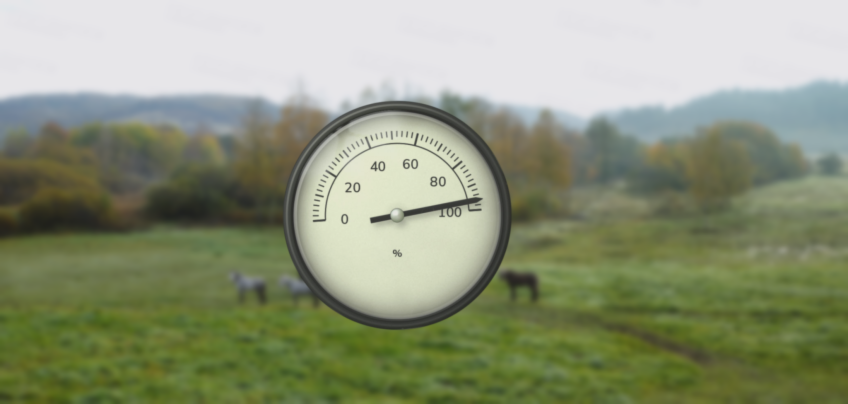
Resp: 96 %
